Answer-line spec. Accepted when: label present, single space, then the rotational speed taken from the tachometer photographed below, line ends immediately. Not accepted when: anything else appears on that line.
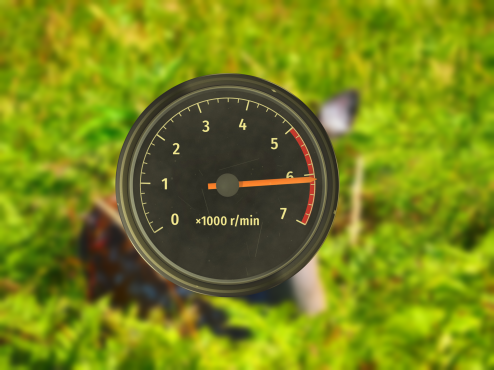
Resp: 6100 rpm
